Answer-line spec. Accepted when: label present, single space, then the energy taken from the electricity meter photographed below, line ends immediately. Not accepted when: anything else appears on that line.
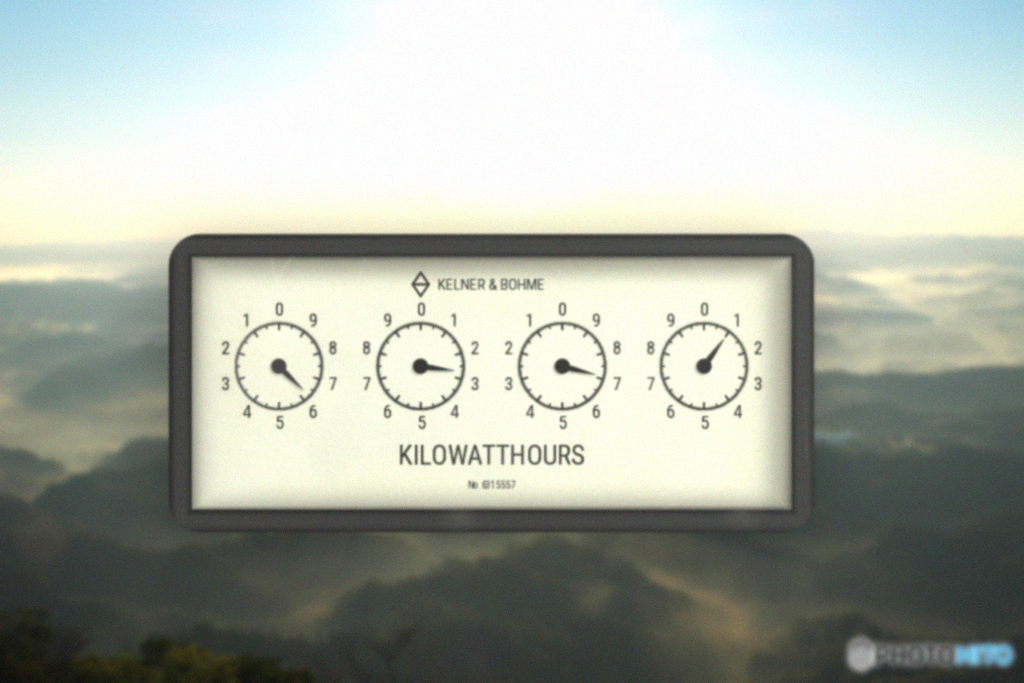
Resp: 6271 kWh
